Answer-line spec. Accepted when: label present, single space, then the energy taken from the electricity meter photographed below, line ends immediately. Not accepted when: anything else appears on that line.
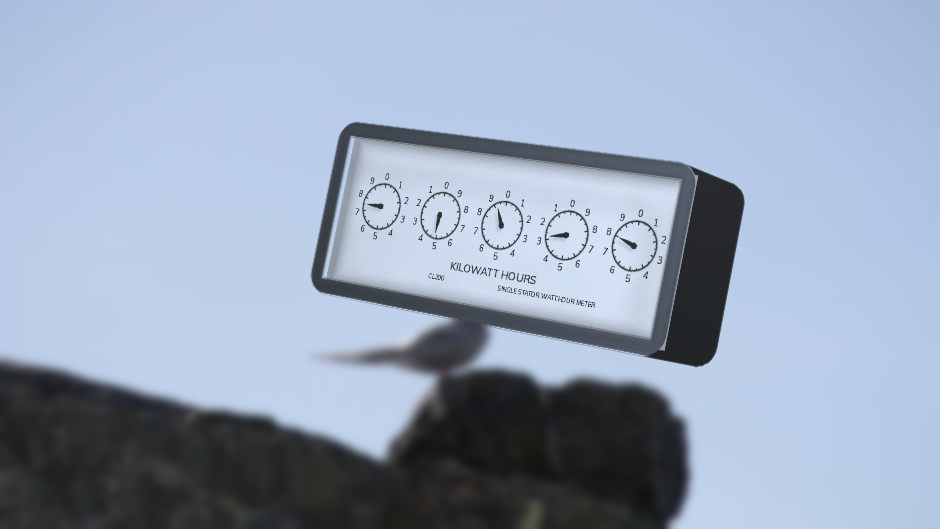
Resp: 74928 kWh
